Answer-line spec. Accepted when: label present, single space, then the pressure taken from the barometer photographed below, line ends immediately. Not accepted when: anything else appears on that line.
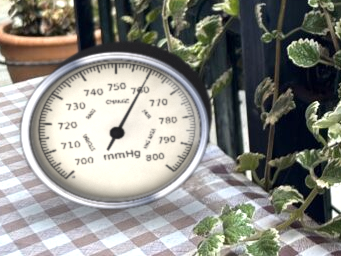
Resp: 760 mmHg
